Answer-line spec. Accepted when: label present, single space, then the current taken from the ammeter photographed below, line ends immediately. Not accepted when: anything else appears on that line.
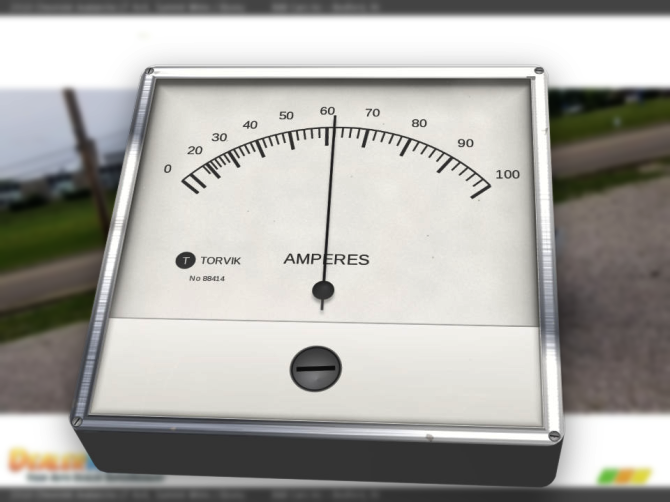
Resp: 62 A
